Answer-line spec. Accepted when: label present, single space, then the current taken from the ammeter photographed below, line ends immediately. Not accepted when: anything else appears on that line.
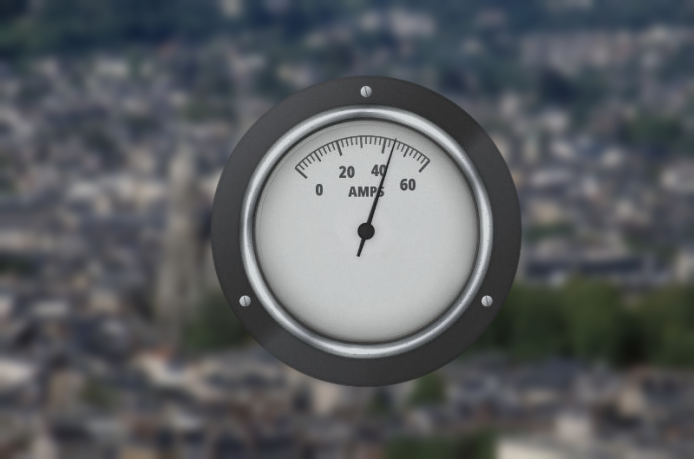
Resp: 44 A
